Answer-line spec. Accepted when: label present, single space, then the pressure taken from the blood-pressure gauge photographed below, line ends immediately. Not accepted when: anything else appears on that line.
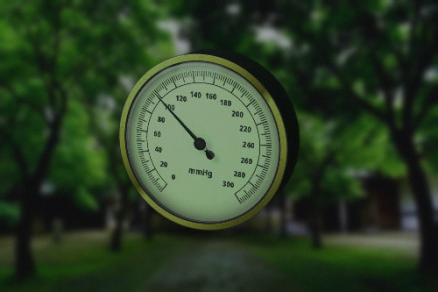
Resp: 100 mmHg
